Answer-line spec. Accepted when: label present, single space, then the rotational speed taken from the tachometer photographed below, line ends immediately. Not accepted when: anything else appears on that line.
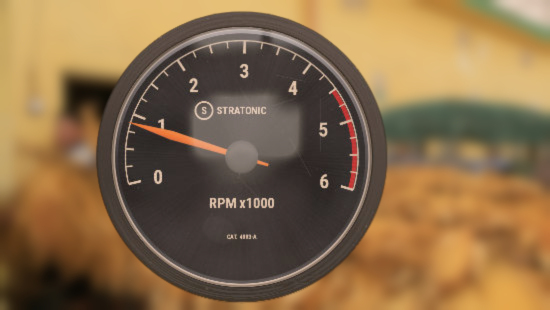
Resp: 875 rpm
